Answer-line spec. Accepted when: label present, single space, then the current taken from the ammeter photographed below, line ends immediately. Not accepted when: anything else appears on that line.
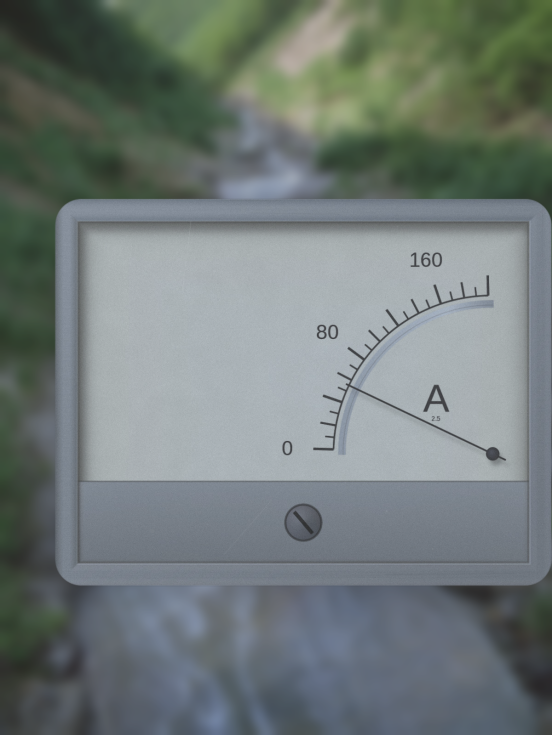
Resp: 55 A
